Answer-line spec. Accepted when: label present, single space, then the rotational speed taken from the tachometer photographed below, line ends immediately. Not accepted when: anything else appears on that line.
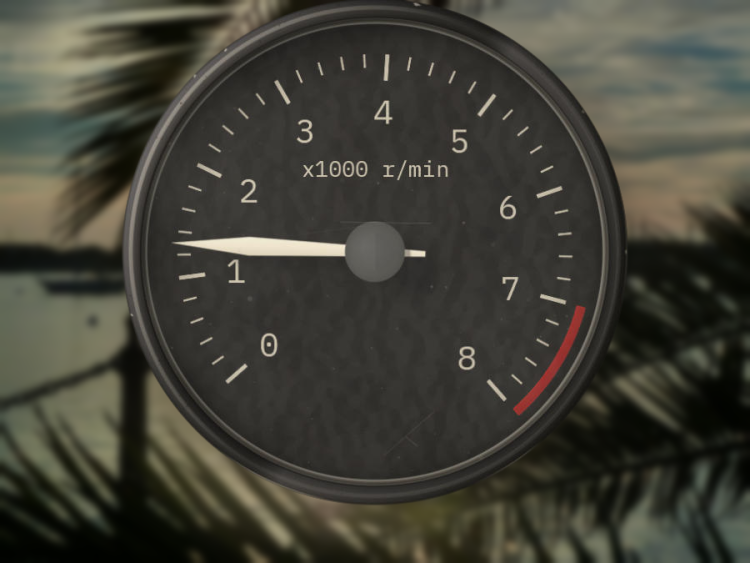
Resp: 1300 rpm
